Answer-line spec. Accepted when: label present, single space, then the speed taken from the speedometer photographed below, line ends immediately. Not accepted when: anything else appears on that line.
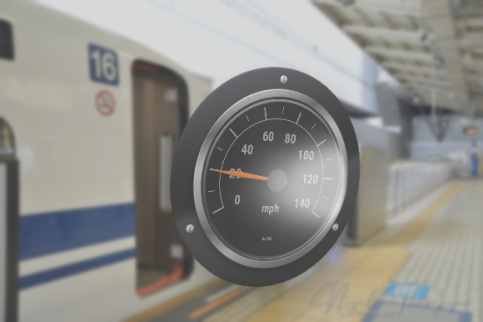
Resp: 20 mph
